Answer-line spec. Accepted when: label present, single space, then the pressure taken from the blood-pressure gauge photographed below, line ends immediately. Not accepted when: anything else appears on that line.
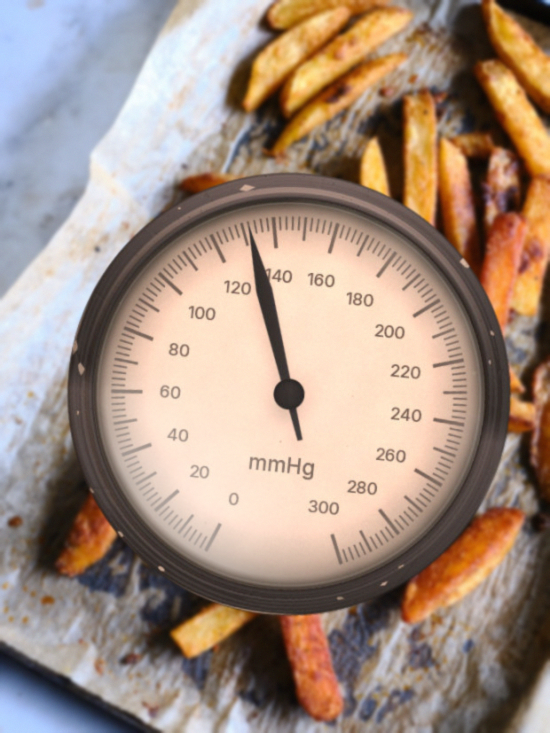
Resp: 132 mmHg
